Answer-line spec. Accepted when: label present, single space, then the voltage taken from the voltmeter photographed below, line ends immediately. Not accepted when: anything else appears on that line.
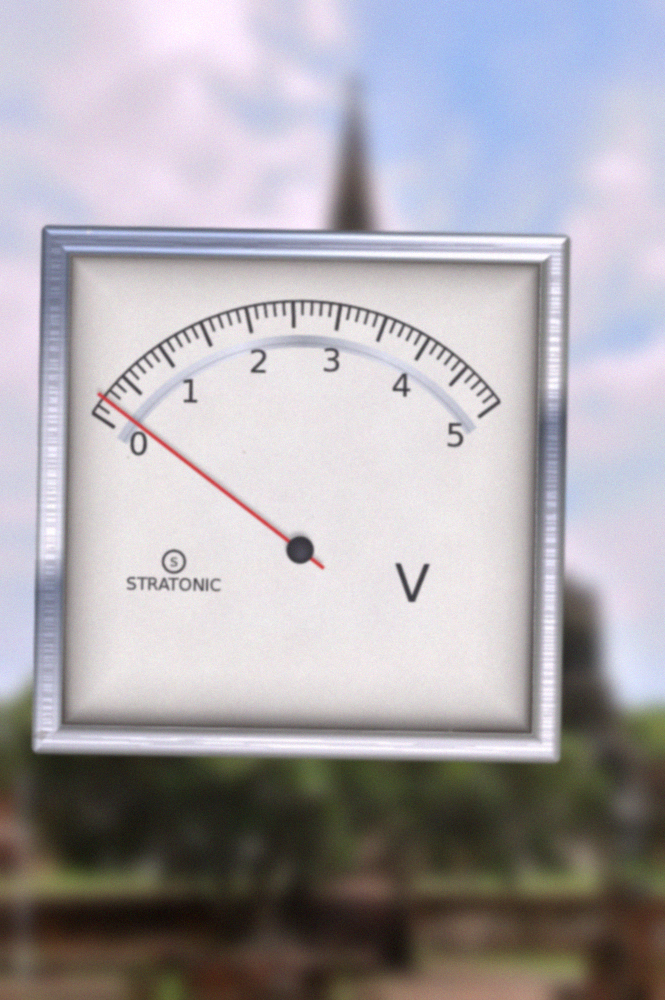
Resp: 0.2 V
